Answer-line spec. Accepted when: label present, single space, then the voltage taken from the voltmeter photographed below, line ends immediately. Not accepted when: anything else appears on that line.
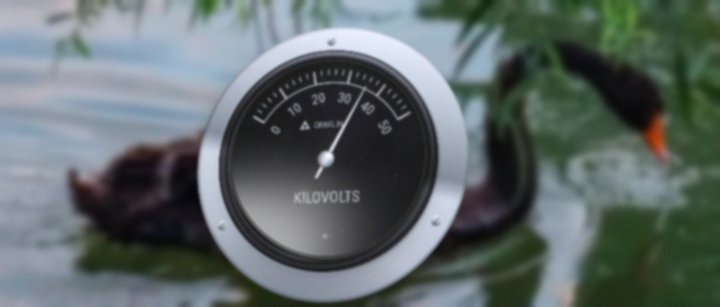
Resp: 36 kV
